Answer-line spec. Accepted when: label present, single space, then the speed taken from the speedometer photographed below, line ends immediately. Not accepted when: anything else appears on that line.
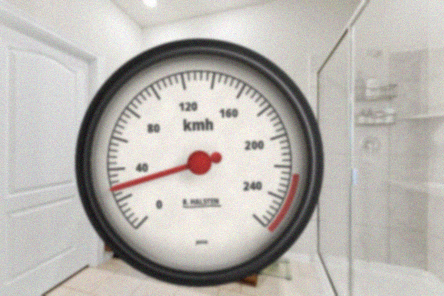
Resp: 28 km/h
